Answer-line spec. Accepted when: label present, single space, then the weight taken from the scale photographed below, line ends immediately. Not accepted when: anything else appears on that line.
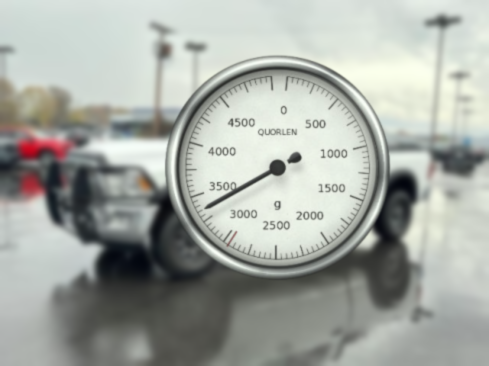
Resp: 3350 g
